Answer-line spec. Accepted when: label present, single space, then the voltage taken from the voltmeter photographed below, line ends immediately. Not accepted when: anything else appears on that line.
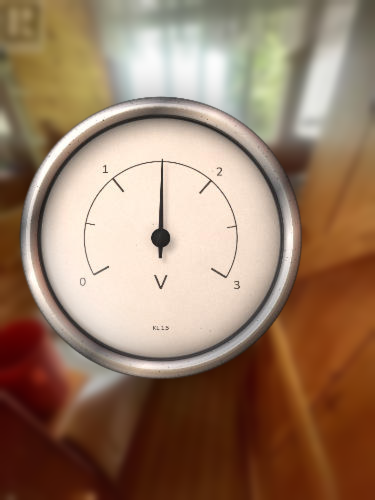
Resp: 1.5 V
